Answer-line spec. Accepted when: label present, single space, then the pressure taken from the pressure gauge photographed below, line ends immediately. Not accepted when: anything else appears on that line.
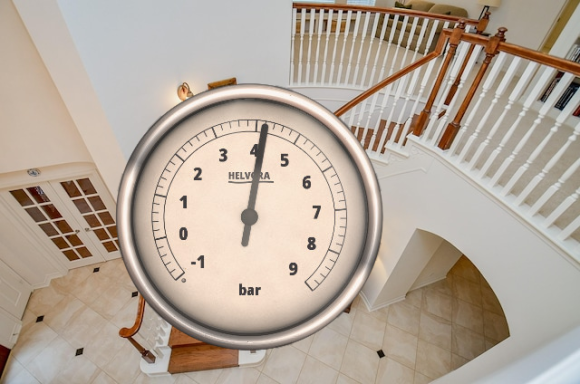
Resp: 4.2 bar
